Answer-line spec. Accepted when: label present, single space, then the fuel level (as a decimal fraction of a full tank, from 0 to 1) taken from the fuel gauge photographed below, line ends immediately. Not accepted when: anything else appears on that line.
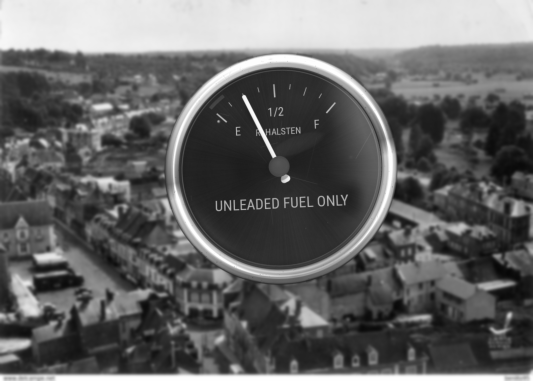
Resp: 0.25
